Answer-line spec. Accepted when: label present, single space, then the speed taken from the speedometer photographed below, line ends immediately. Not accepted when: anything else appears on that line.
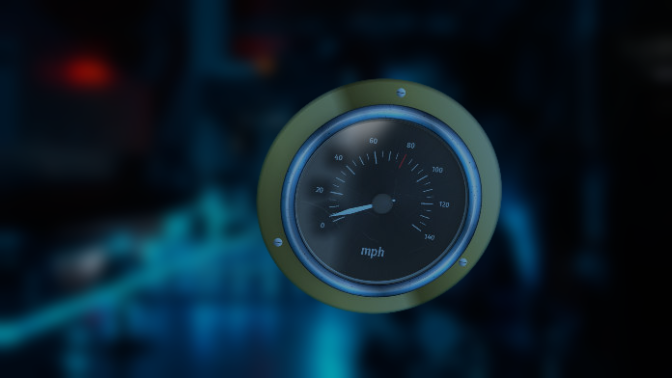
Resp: 5 mph
